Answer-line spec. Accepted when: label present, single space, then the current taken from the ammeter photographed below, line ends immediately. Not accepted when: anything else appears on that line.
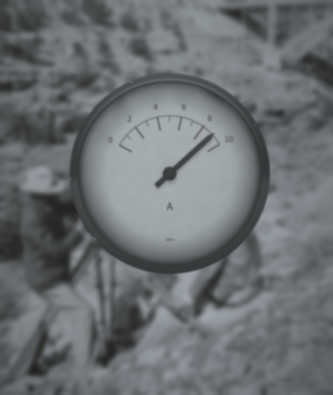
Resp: 9 A
